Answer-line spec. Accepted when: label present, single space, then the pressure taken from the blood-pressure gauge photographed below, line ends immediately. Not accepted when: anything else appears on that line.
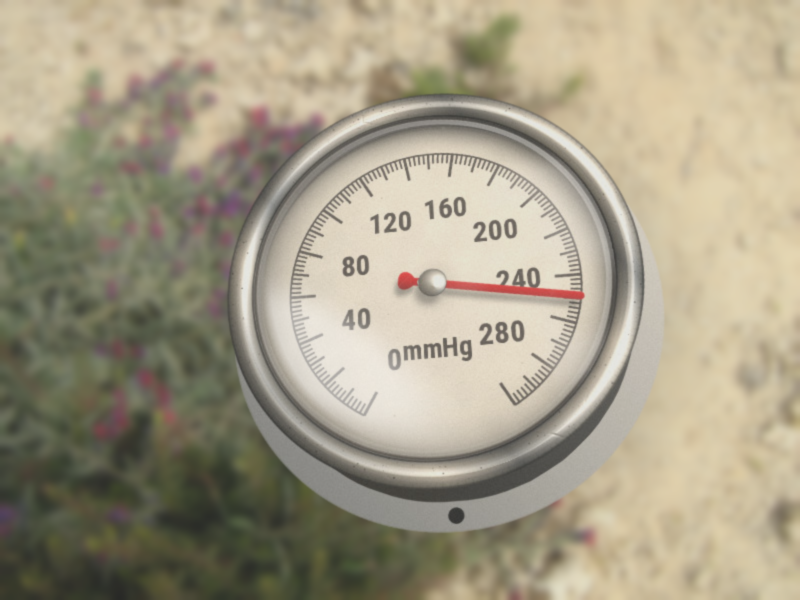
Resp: 250 mmHg
